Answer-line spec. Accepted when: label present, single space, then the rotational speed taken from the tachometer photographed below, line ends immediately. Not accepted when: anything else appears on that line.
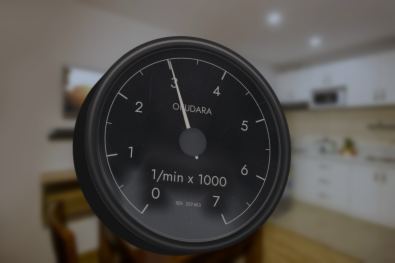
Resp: 3000 rpm
